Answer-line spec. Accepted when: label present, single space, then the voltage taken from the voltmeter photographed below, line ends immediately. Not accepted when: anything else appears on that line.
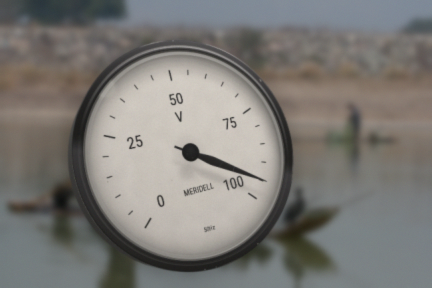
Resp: 95 V
